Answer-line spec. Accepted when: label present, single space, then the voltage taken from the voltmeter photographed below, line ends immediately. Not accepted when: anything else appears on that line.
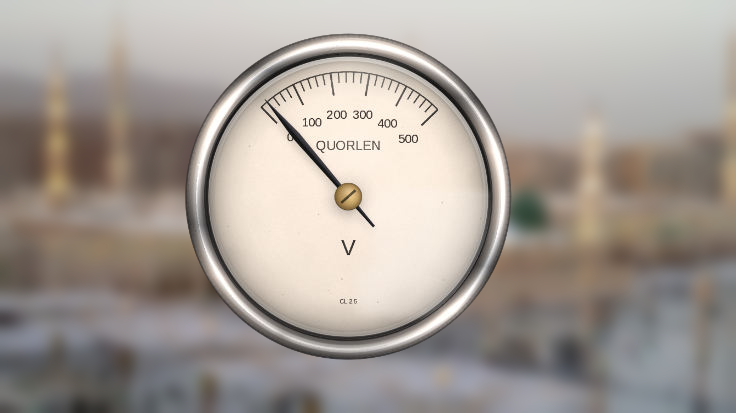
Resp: 20 V
